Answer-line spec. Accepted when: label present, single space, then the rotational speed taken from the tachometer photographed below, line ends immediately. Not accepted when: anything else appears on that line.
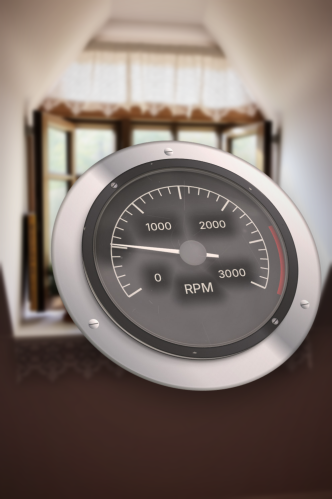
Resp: 500 rpm
